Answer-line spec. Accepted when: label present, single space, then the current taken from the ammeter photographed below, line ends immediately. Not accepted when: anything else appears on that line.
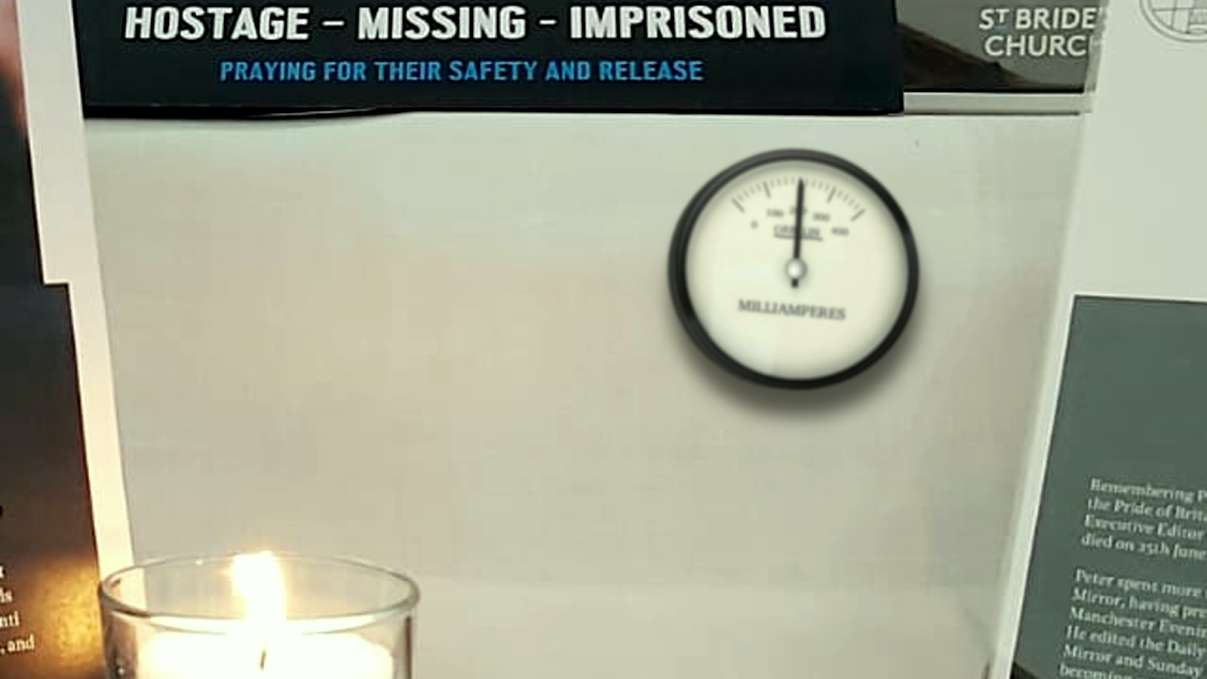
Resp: 200 mA
